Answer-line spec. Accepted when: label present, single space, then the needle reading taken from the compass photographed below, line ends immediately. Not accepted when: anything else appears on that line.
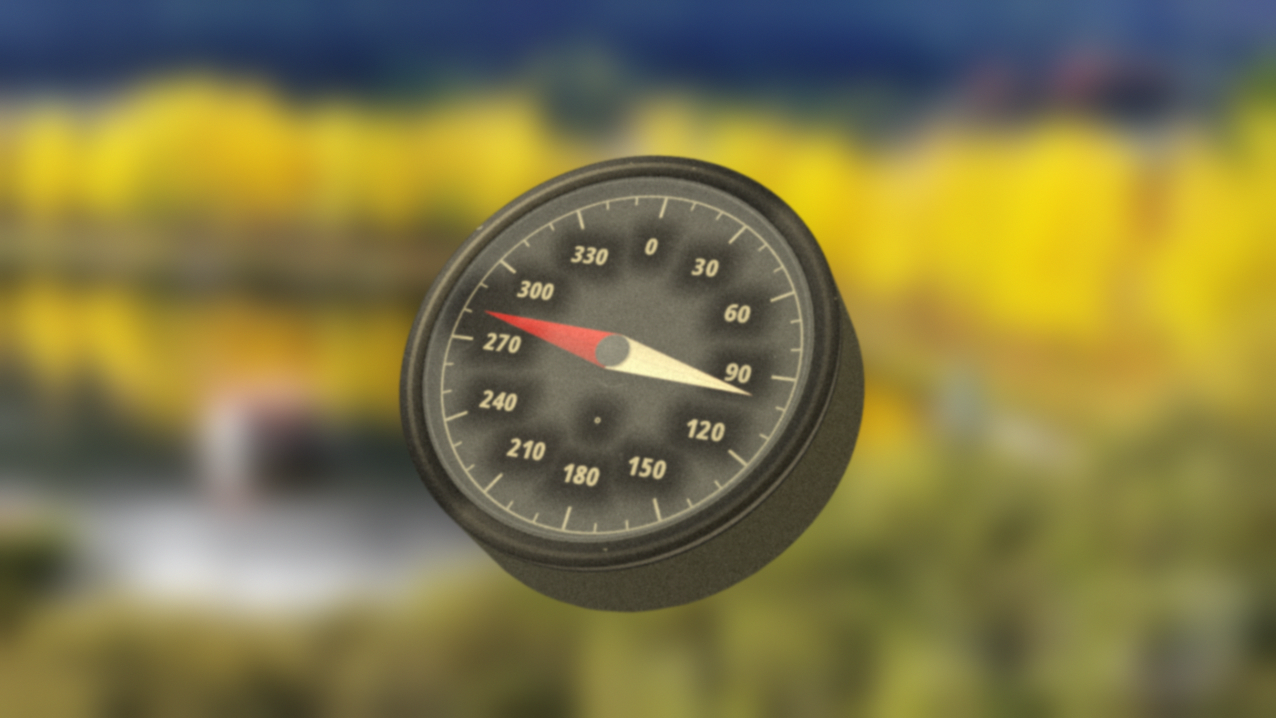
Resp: 280 °
